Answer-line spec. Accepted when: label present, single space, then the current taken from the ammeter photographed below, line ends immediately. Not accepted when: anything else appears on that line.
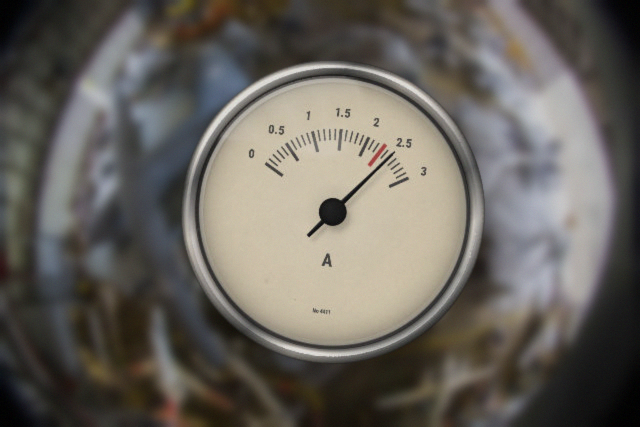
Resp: 2.5 A
